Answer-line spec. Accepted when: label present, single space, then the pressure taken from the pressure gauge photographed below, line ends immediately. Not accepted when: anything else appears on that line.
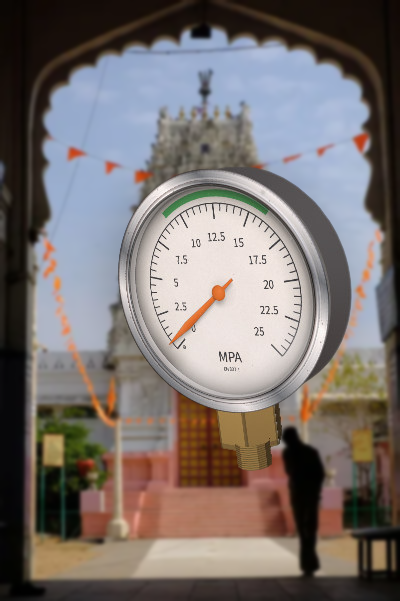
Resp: 0.5 MPa
